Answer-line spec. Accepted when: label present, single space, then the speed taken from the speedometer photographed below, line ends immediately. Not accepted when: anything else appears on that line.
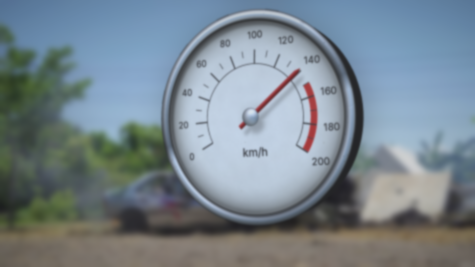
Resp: 140 km/h
